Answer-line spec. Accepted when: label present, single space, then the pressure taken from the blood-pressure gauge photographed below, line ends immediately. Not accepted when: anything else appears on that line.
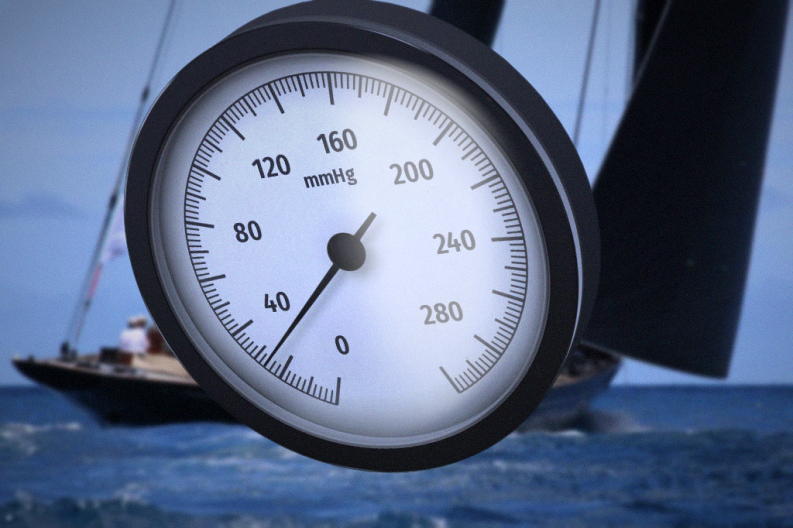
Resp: 26 mmHg
